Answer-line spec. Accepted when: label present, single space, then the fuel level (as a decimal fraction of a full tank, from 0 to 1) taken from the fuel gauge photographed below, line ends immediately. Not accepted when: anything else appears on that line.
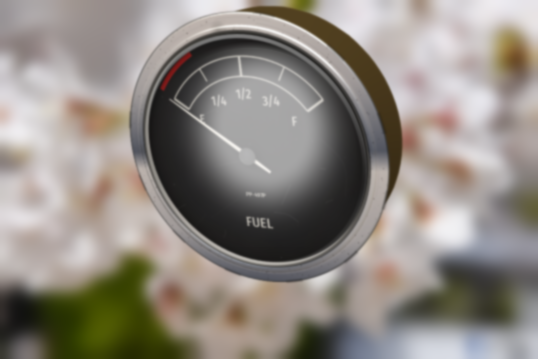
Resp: 0
